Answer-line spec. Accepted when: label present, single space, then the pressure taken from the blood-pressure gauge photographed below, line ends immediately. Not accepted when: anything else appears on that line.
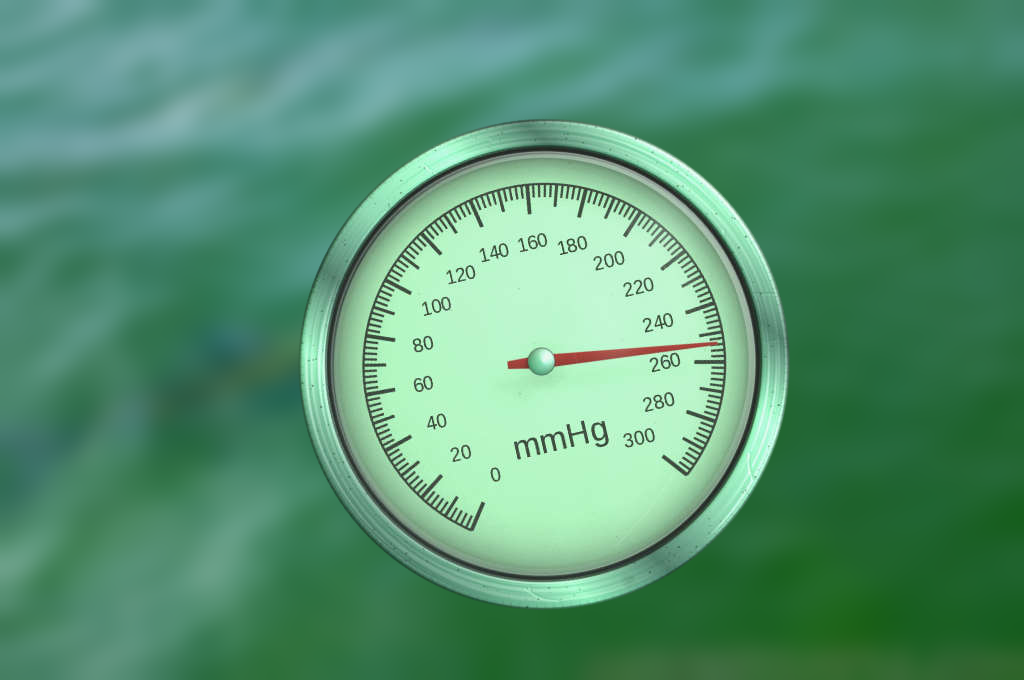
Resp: 254 mmHg
